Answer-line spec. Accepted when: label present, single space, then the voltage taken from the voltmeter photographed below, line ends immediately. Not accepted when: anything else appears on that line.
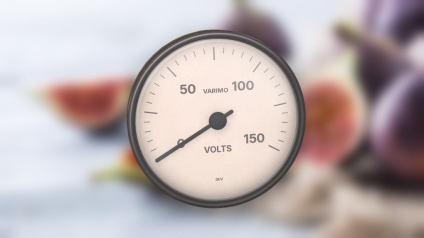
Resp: 0 V
